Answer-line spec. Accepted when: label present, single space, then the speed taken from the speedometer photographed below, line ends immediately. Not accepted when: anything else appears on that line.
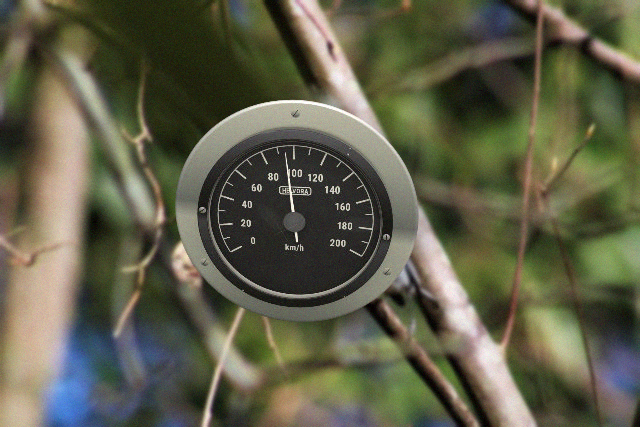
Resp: 95 km/h
